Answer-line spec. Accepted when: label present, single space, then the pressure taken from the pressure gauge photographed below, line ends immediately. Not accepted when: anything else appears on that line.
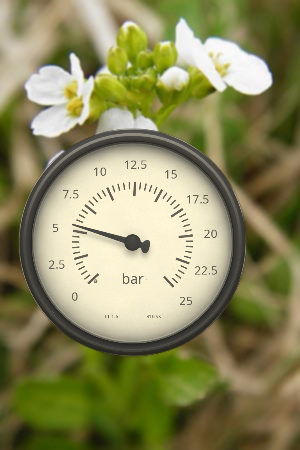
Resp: 5.5 bar
